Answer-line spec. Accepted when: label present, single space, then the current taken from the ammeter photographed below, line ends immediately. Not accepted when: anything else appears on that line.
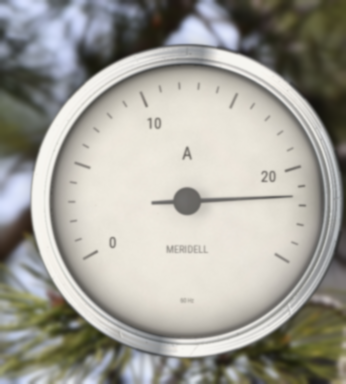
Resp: 21.5 A
